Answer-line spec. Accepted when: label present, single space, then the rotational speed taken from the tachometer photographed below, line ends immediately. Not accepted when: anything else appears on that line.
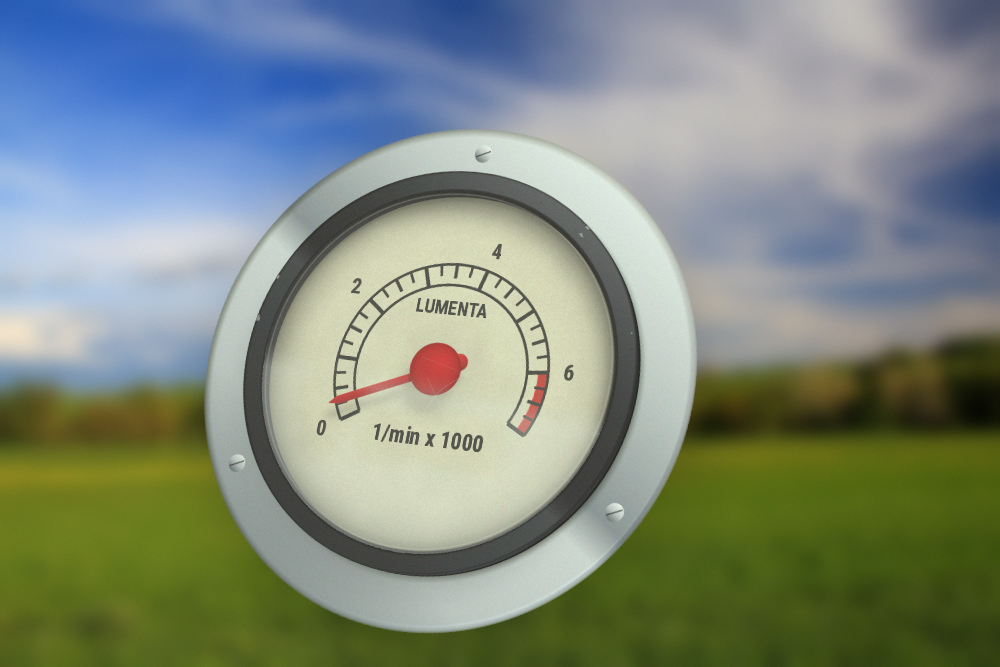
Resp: 250 rpm
